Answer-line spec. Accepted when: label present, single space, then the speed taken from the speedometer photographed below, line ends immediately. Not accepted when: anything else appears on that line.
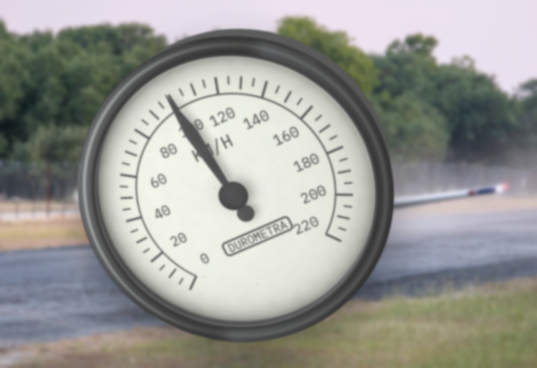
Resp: 100 km/h
